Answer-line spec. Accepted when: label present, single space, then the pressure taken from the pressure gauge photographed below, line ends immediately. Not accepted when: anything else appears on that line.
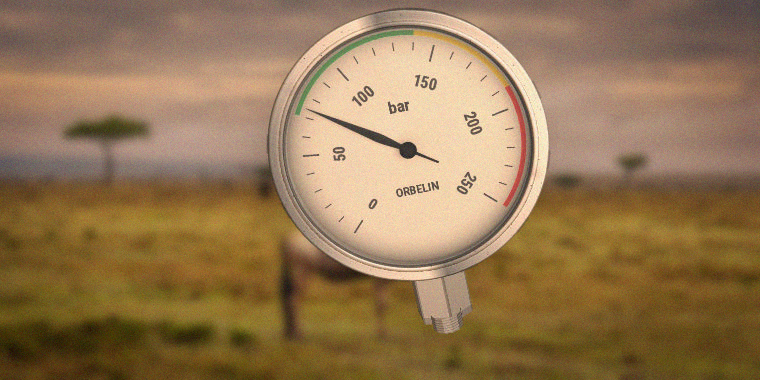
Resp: 75 bar
